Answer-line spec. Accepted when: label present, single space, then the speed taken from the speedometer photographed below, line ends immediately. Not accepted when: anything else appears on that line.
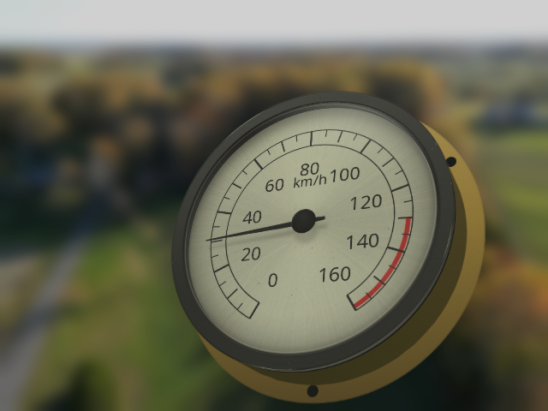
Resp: 30 km/h
